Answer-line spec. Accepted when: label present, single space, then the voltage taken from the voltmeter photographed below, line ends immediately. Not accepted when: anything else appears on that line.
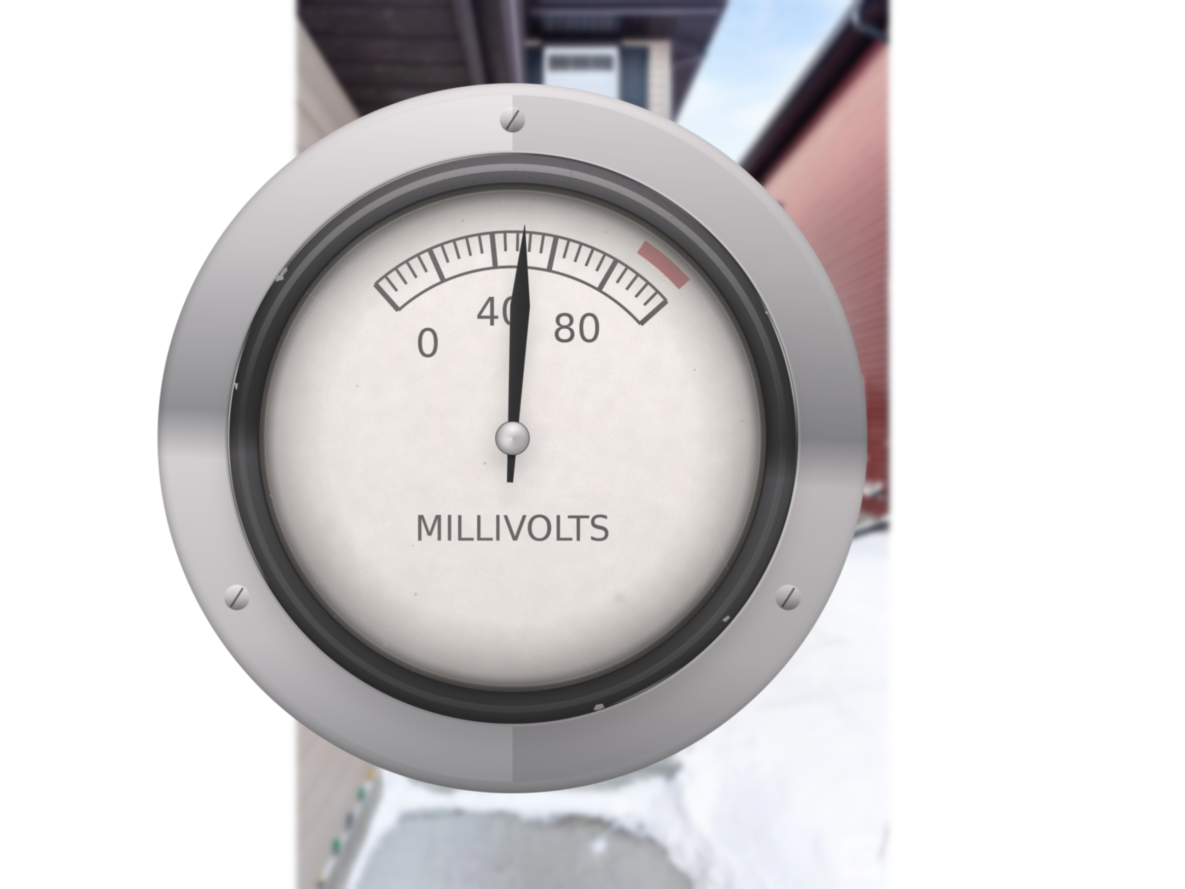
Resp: 50 mV
